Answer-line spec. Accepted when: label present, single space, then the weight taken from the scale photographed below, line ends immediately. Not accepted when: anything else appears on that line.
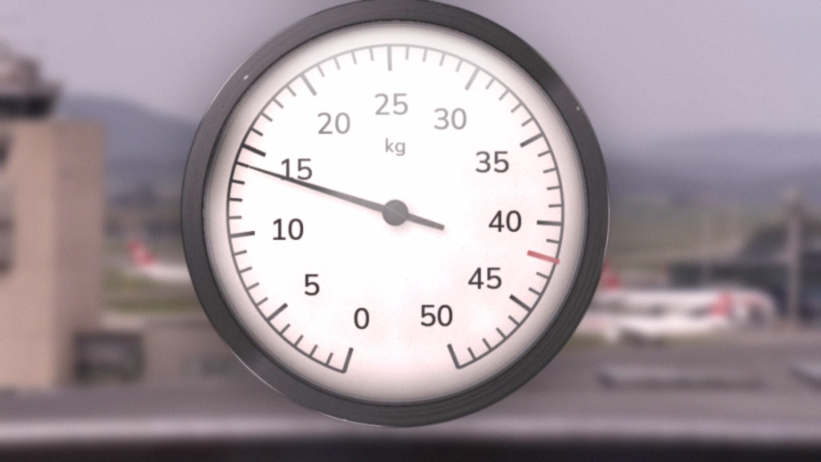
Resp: 14 kg
